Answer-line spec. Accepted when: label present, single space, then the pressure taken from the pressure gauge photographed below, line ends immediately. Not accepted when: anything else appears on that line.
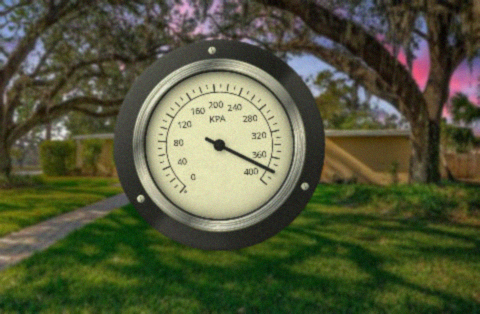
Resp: 380 kPa
